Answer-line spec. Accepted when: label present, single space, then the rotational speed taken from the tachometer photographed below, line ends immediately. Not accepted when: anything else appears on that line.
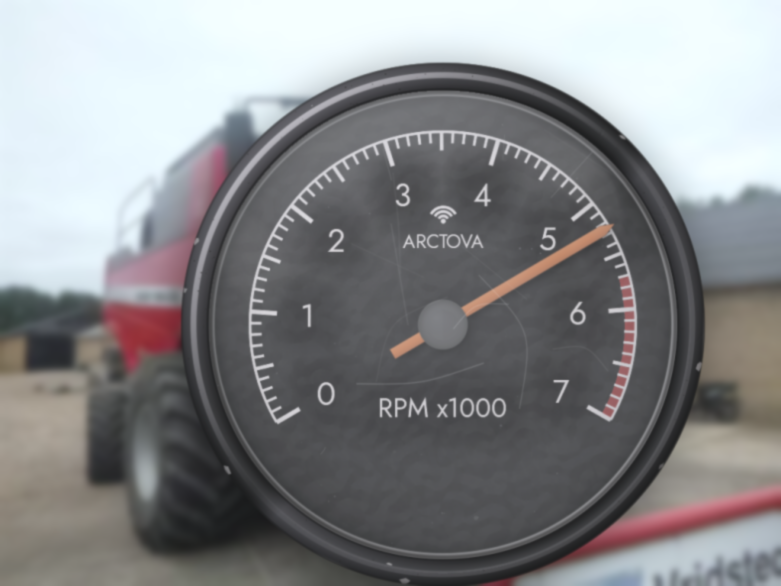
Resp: 5250 rpm
